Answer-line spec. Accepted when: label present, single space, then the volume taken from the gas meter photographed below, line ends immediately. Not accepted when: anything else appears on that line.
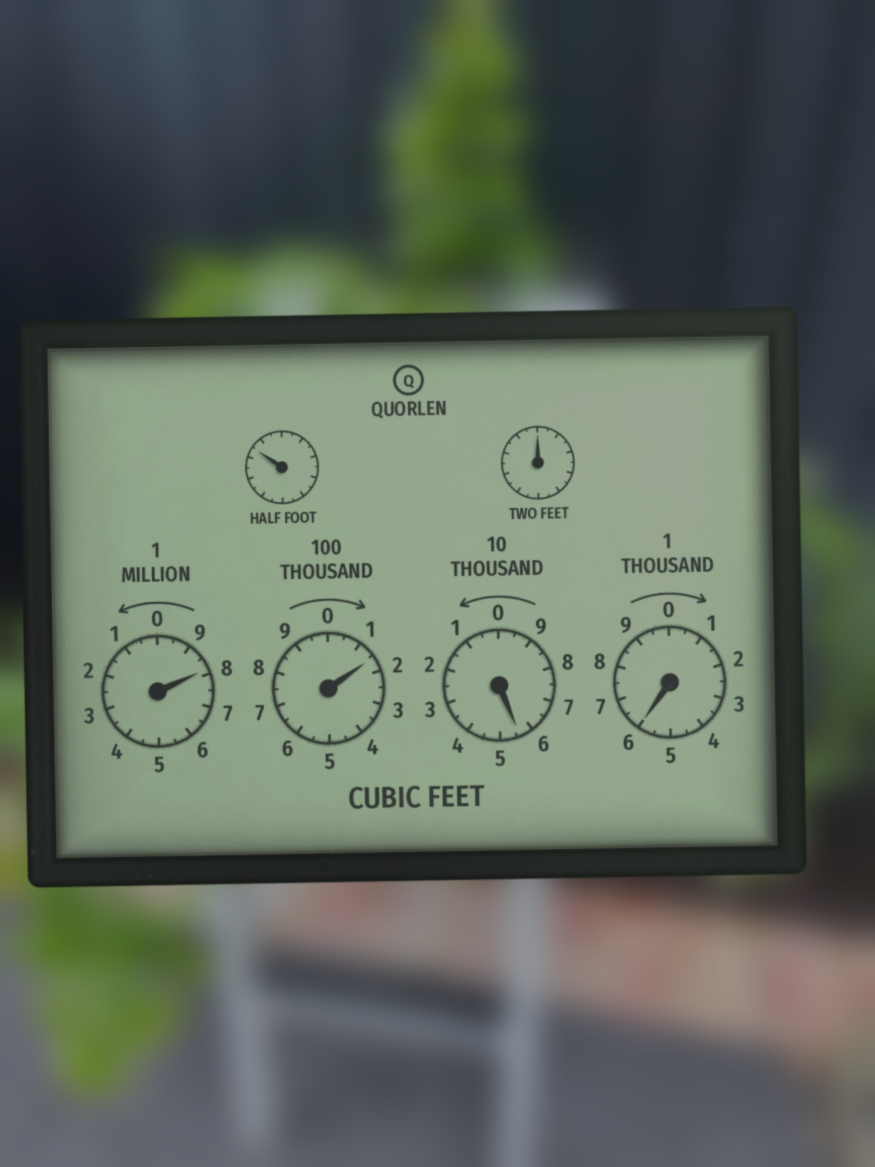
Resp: 815600 ft³
